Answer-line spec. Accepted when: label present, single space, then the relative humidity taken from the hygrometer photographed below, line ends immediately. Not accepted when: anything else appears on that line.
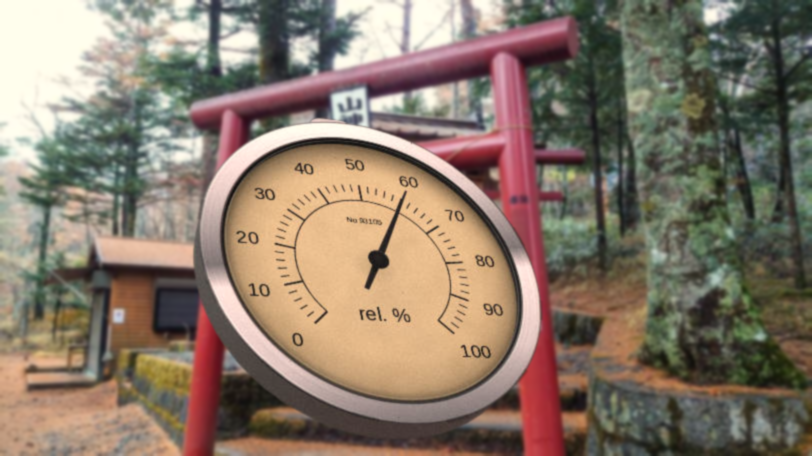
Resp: 60 %
